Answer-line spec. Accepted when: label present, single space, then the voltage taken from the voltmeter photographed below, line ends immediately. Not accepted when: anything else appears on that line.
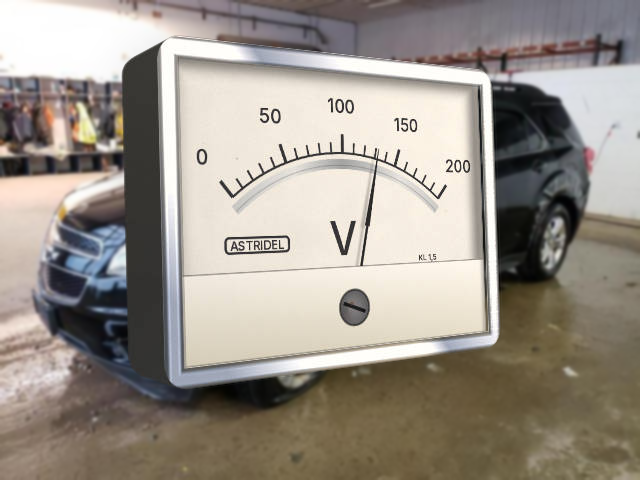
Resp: 130 V
